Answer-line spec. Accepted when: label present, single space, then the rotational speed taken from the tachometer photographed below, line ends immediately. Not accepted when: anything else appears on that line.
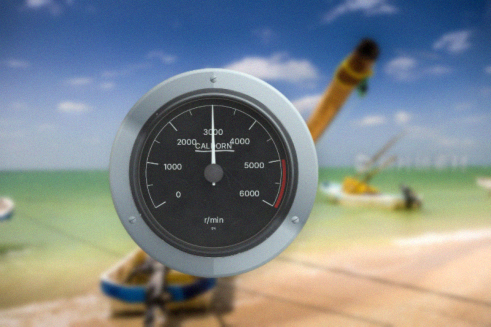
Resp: 3000 rpm
